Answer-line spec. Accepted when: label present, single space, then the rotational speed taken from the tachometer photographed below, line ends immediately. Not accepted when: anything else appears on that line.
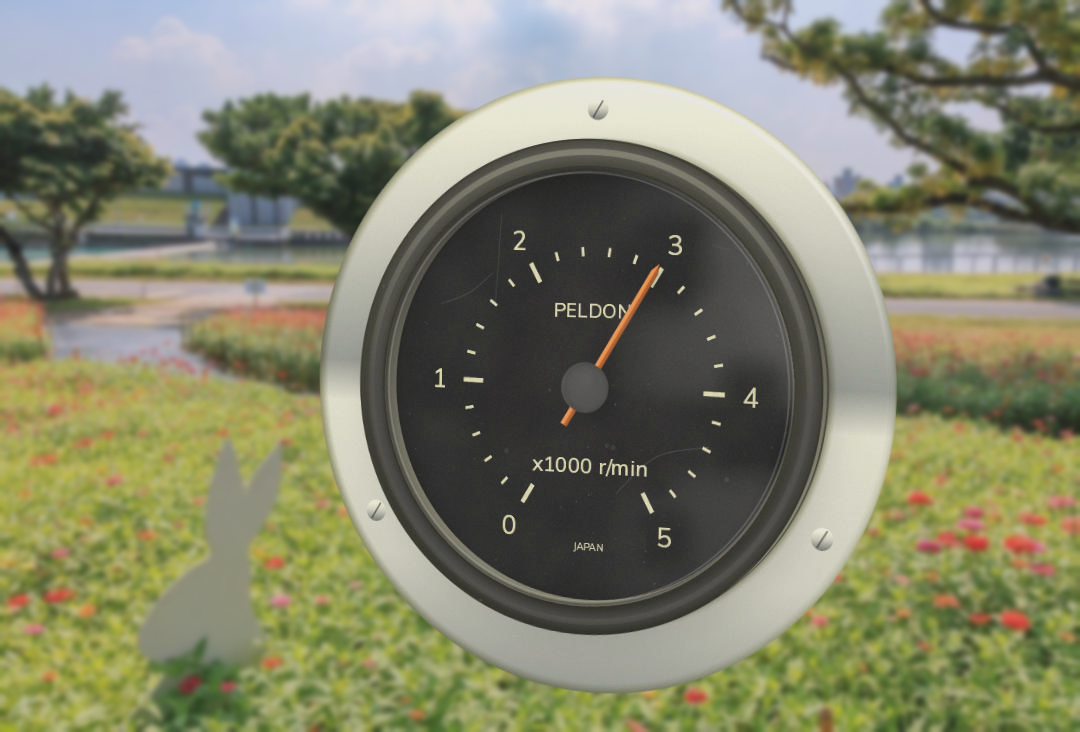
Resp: 3000 rpm
